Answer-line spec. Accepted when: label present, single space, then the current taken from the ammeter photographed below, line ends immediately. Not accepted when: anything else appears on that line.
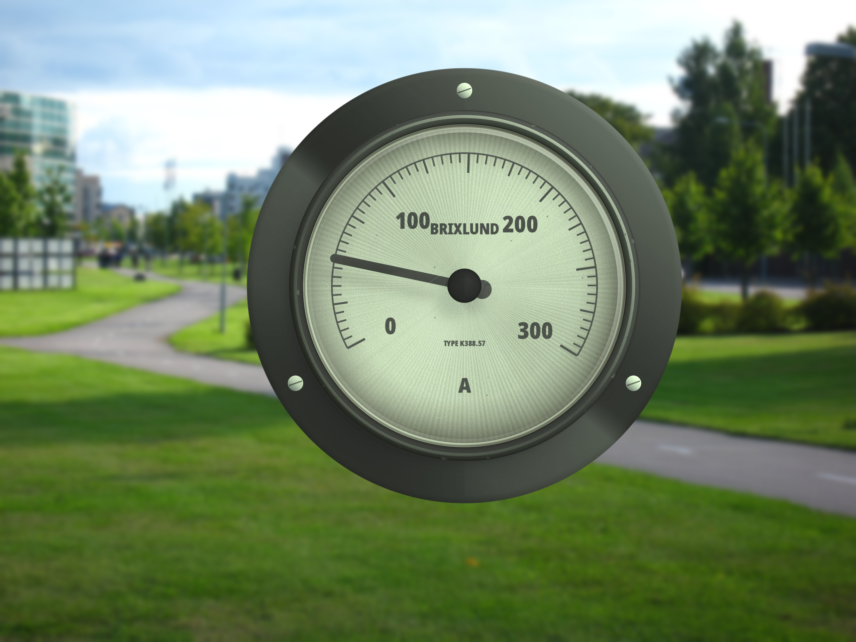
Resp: 50 A
